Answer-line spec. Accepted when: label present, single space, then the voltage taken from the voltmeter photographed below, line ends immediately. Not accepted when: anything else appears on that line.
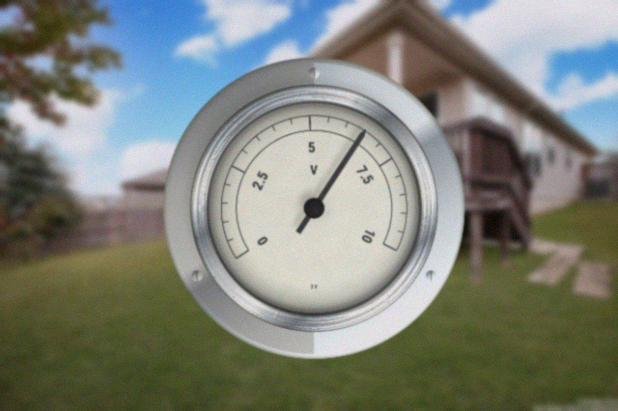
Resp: 6.5 V
